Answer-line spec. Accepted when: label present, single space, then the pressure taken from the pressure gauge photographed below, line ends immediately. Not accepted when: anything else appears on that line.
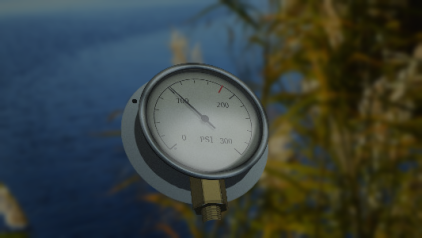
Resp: 100 psi
